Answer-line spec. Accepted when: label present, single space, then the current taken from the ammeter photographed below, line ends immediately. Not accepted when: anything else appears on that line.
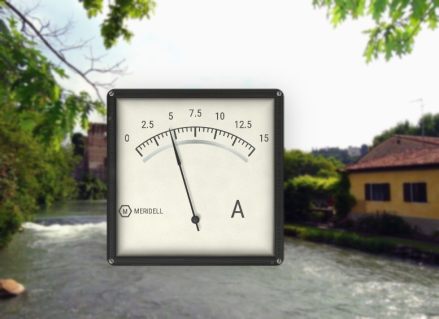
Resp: 4.5 A
